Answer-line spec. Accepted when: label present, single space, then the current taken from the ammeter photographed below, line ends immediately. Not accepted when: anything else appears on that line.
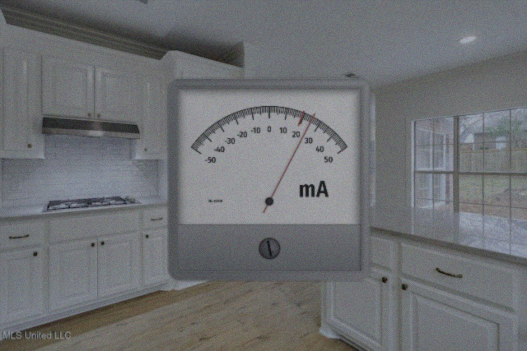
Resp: 25 mA
